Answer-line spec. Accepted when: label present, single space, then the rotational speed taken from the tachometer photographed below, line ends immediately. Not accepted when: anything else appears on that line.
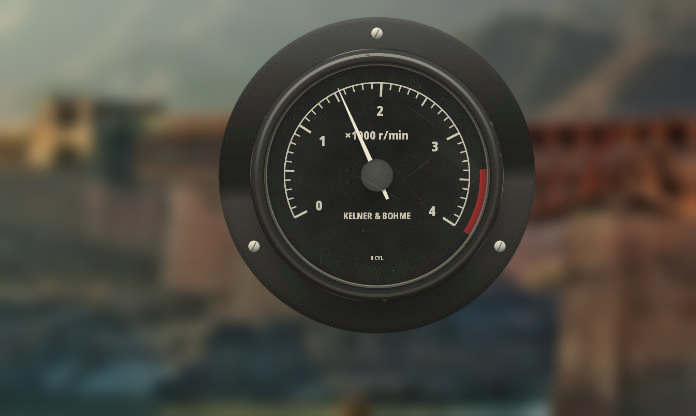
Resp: 1550 rpm
